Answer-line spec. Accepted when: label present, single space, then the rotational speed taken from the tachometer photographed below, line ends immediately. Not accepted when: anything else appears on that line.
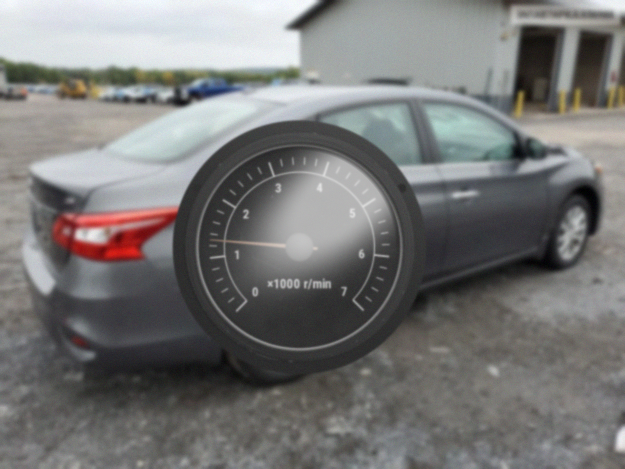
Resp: 1300 rpm
